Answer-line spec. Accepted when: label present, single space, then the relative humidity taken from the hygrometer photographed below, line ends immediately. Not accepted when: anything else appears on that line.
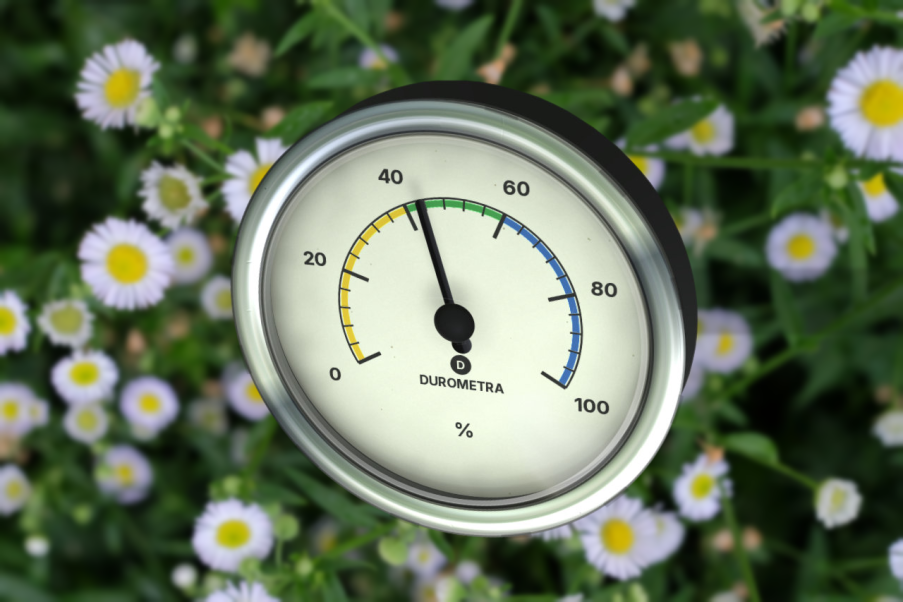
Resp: 44 %
